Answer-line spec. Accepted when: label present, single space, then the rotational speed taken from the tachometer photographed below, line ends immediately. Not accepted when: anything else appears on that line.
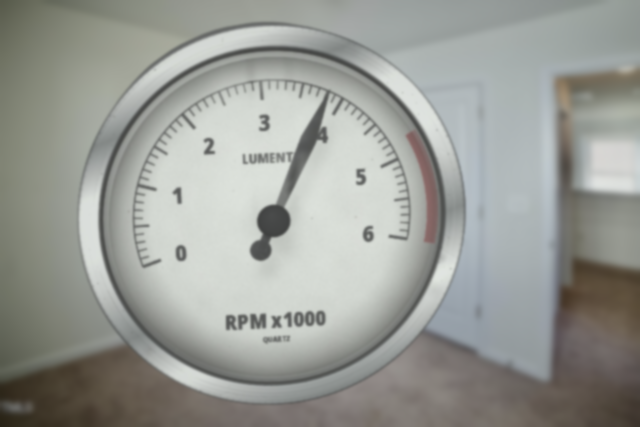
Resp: 3800 rpm
